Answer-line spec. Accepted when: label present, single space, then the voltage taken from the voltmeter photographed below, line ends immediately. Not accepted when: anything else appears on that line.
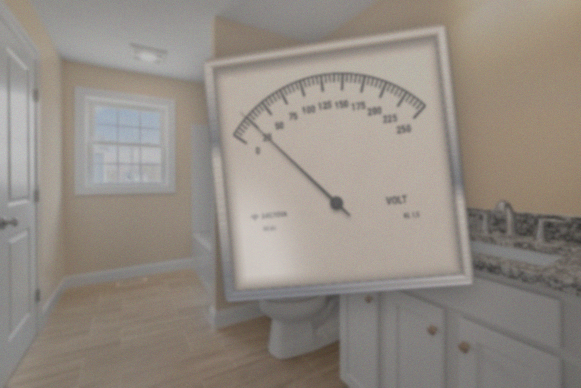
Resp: 25 V
